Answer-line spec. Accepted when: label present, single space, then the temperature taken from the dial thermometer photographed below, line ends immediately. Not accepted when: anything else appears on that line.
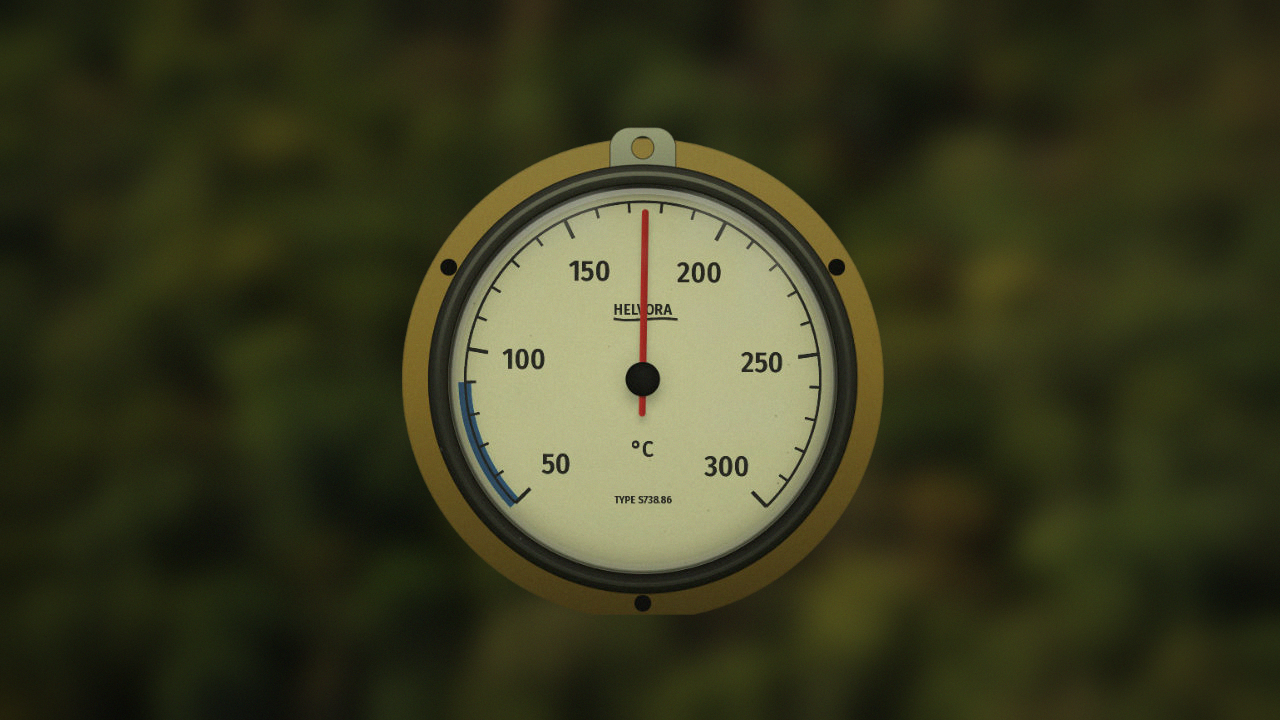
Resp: 175 °C
